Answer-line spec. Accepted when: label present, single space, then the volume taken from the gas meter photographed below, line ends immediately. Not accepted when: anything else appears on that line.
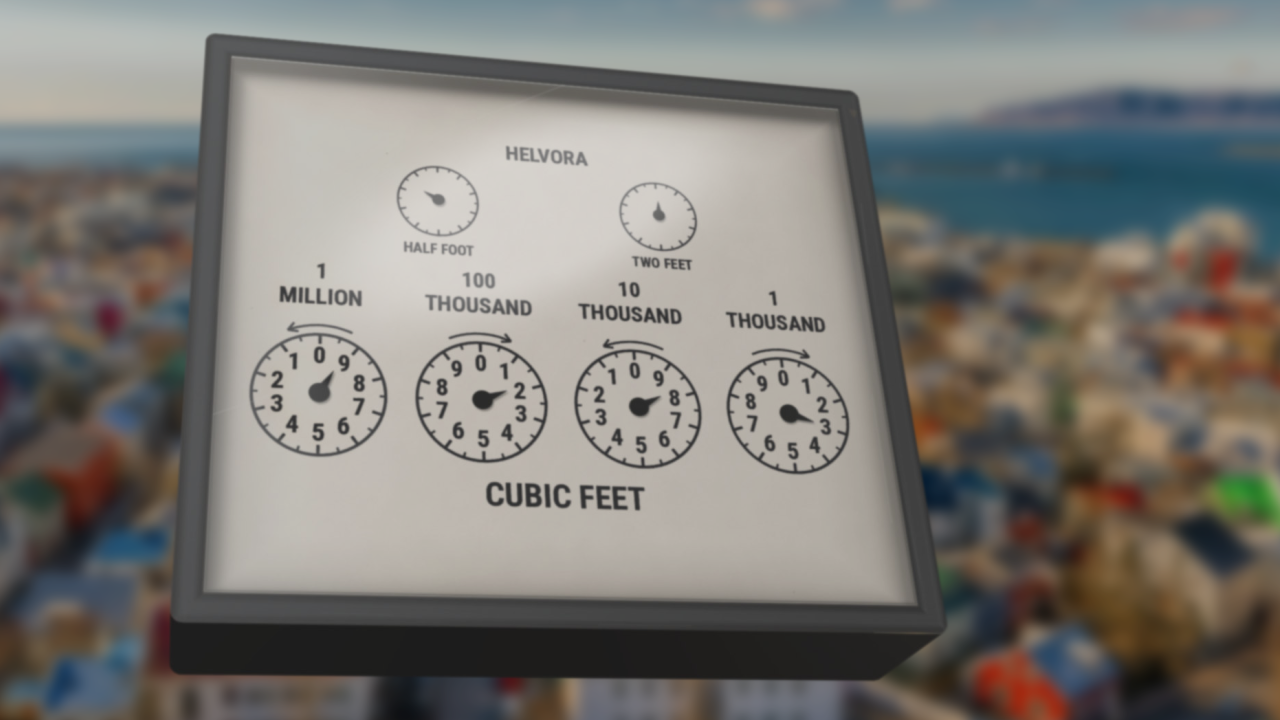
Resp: 918300 ft³
